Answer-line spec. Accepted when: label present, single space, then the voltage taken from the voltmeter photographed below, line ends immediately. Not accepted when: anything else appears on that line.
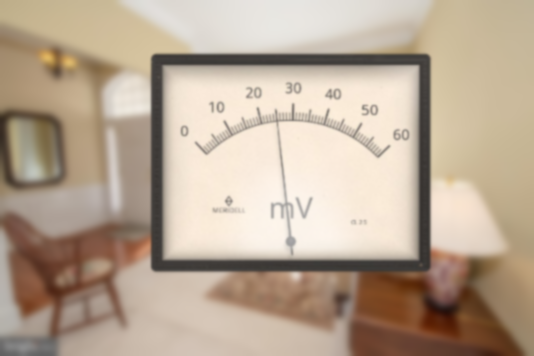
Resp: 25 mV
